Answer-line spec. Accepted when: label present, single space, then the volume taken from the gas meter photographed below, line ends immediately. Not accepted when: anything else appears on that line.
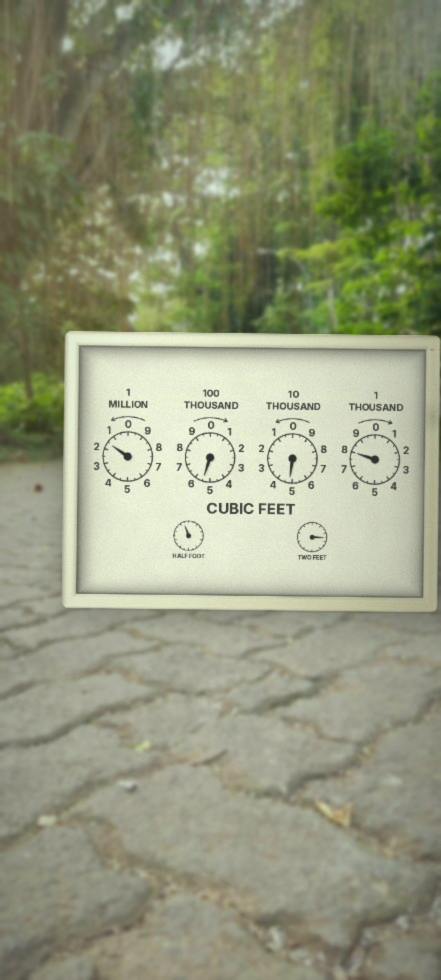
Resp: 154800 ft³
